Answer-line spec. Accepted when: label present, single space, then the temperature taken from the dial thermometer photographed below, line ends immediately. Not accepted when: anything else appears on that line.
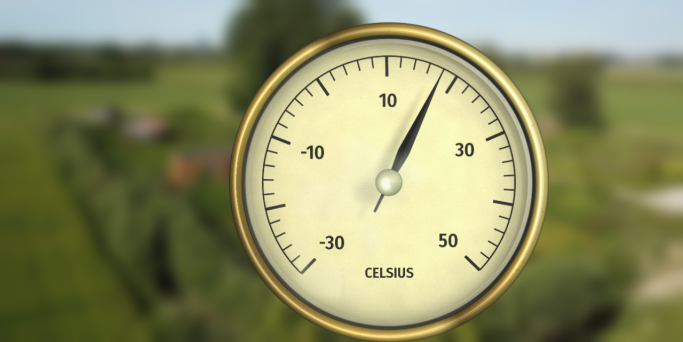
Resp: 18 °C
